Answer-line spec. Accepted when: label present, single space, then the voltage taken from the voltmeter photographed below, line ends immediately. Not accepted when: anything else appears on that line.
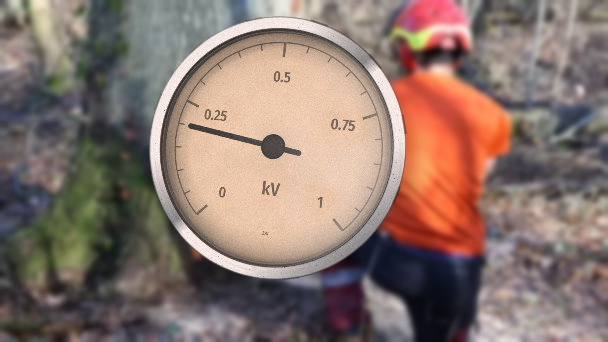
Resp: 0.2 kV
